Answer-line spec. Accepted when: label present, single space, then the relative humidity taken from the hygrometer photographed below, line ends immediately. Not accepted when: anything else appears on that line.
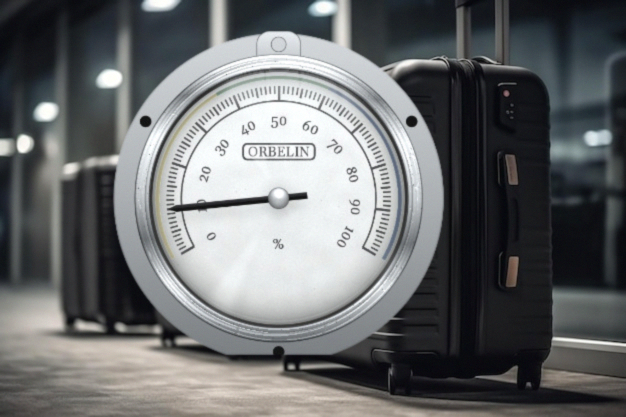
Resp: 10 %
